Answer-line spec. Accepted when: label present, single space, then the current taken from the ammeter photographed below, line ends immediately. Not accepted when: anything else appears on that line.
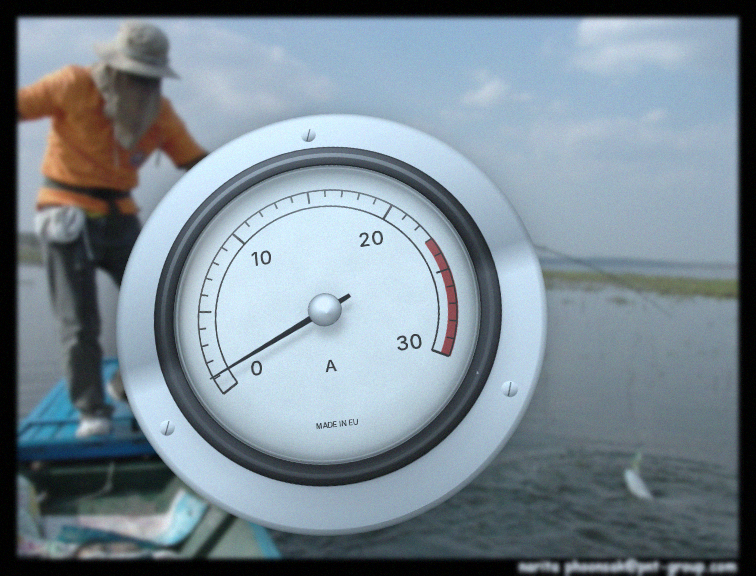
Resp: 1 A
